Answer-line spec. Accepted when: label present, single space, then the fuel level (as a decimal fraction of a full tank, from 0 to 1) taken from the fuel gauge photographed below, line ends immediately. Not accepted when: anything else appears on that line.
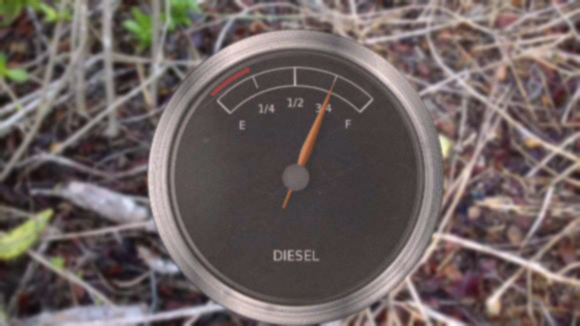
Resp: 0.75
